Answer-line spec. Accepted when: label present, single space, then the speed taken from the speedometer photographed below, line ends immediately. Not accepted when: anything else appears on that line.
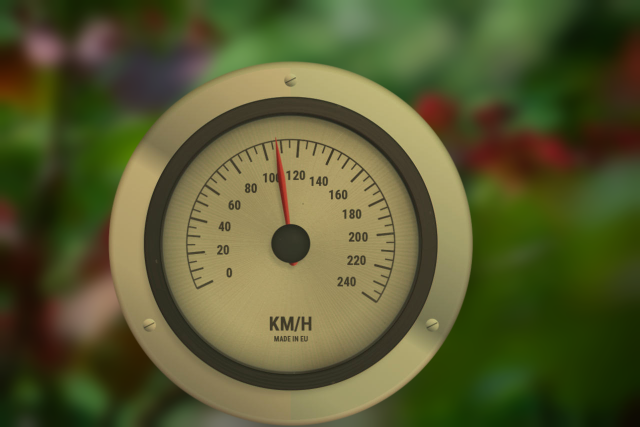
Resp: 107.5 km/h
